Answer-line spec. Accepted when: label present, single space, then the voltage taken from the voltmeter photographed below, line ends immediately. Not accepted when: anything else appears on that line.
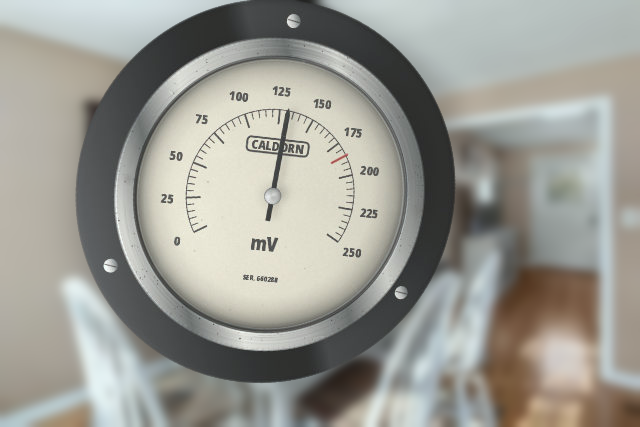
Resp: 130 mV
